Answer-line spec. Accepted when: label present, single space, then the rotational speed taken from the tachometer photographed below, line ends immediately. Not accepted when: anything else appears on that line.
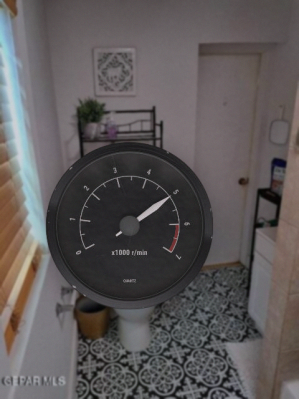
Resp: 5000 rpm
